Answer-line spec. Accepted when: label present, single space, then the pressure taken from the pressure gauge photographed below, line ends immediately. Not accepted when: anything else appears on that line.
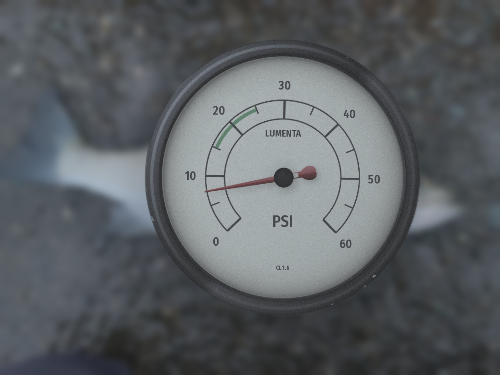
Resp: 7.5 psi
